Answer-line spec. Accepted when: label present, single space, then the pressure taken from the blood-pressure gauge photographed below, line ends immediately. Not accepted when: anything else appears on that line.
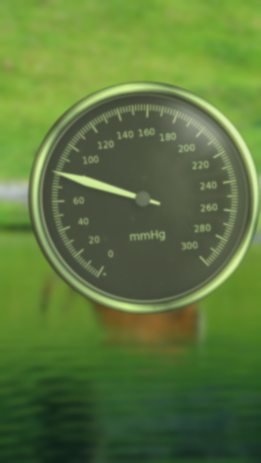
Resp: 80 mmHg
